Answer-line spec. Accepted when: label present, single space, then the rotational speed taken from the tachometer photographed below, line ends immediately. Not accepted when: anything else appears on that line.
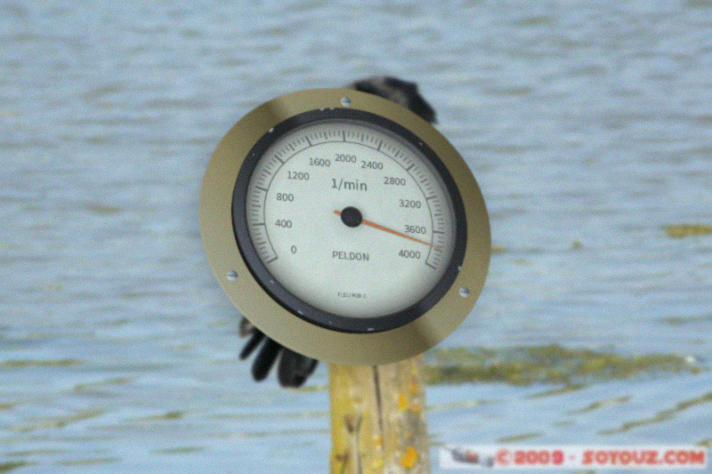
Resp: 3800 rpm
